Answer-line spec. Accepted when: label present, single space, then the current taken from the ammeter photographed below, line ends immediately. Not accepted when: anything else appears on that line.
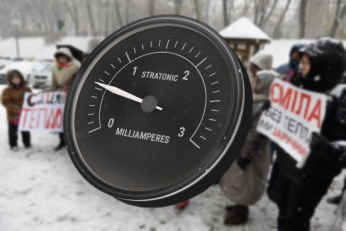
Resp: 0.55 mA
